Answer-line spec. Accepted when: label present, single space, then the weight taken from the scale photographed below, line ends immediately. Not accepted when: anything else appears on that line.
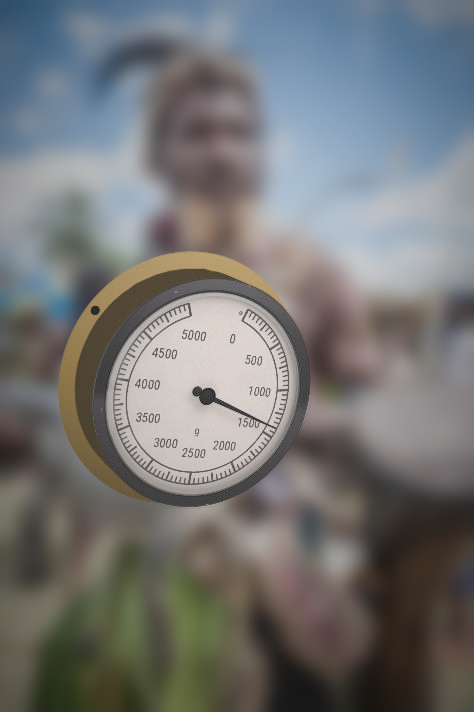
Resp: 1400 g
